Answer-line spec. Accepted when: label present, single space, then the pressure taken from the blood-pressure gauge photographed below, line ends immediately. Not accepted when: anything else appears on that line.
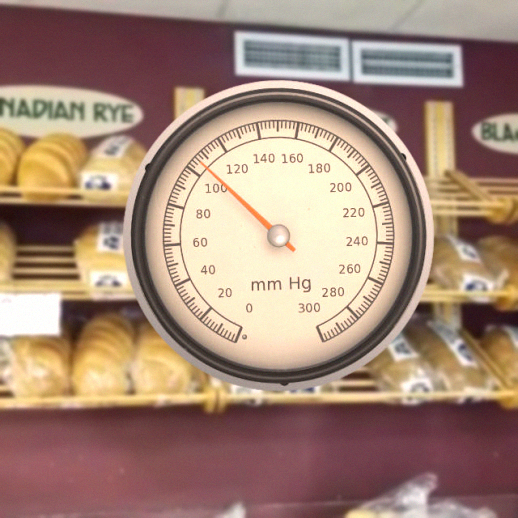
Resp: 106 mmHg
